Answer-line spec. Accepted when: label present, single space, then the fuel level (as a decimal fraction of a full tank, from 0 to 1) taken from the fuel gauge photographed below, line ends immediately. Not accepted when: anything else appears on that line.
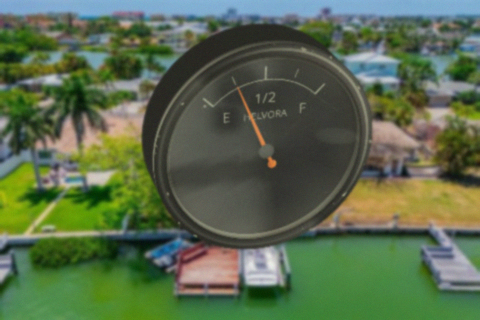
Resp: 0.25
